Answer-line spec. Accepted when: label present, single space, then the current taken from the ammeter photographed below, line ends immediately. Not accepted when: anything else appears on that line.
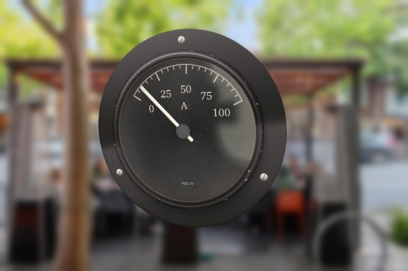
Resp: 10 A
